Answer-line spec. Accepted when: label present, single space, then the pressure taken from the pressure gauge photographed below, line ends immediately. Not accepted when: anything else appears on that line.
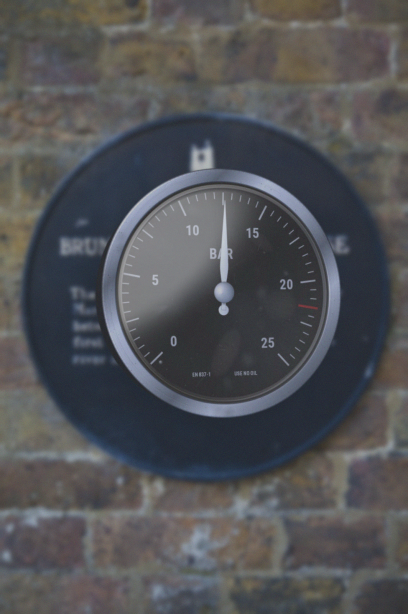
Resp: 12.5 bar
